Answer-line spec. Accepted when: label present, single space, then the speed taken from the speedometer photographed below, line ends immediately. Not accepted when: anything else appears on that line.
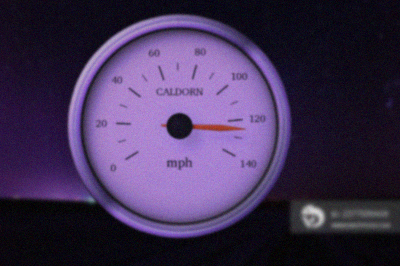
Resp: 125 mph
